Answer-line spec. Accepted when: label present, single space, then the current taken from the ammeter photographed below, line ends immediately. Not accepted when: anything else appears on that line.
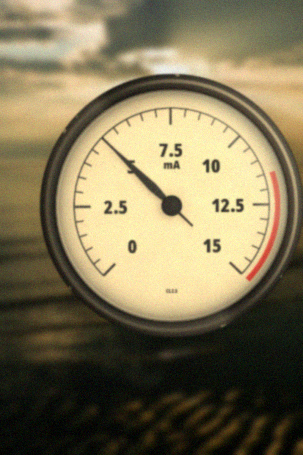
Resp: 5 mA
